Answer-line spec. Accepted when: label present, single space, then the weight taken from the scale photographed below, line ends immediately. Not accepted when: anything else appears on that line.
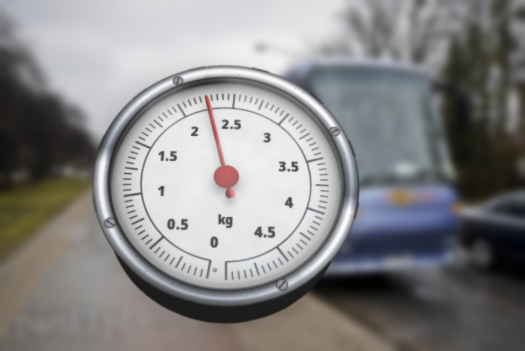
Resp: 2.25 kg
